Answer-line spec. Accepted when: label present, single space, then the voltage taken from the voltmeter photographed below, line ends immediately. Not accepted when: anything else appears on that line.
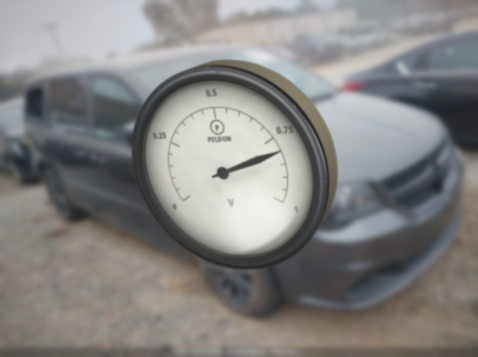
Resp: 0.8 V
